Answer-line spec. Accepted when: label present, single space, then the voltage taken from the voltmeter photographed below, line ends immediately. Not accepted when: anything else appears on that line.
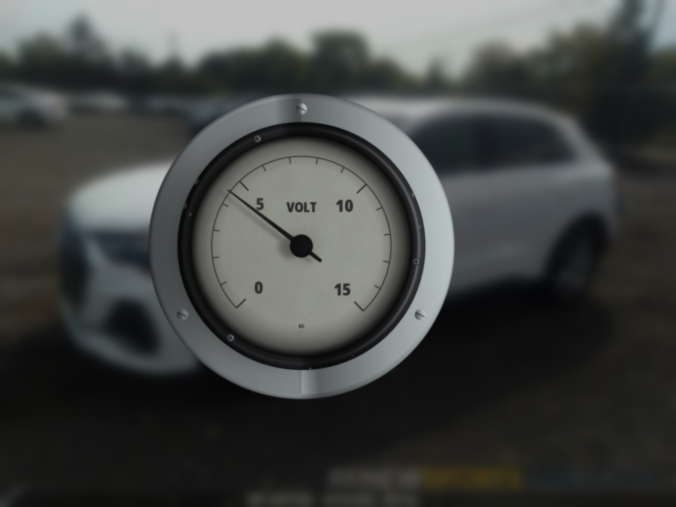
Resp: 4.5 V
